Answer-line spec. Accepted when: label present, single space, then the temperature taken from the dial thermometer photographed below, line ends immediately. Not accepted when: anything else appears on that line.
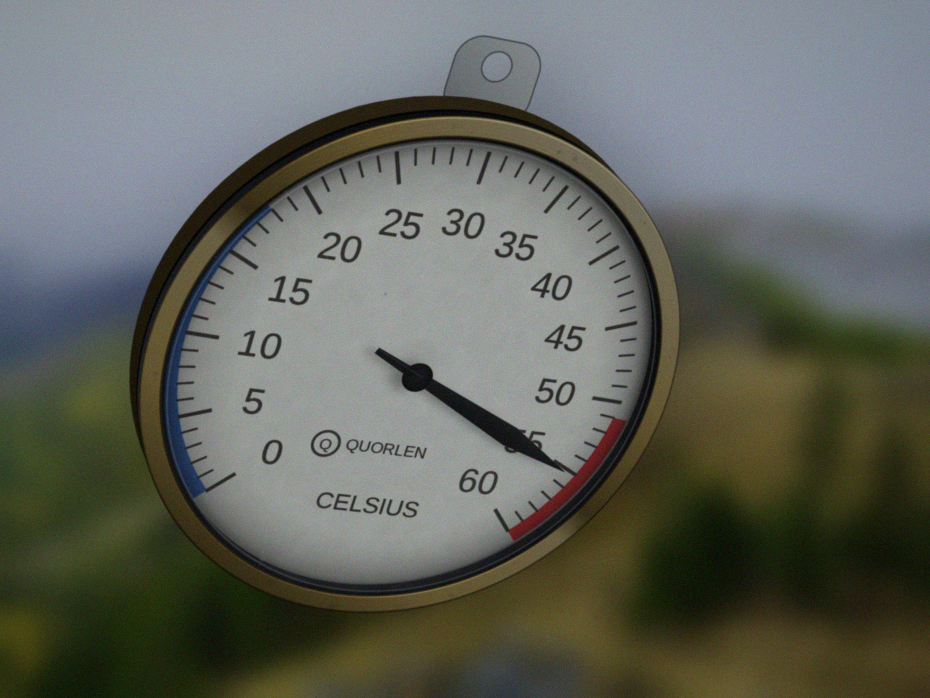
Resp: 55 °C
